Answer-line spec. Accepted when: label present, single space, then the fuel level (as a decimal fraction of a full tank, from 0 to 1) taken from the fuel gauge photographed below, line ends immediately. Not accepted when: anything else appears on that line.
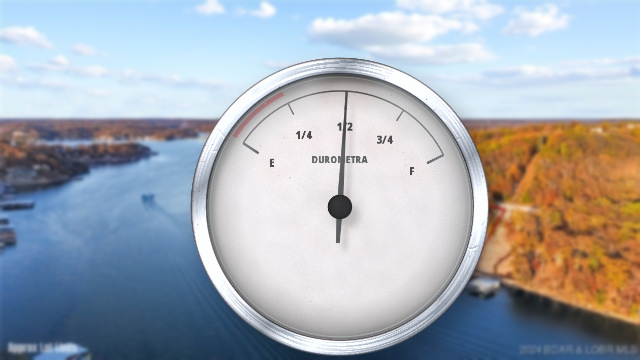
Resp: 0.5
